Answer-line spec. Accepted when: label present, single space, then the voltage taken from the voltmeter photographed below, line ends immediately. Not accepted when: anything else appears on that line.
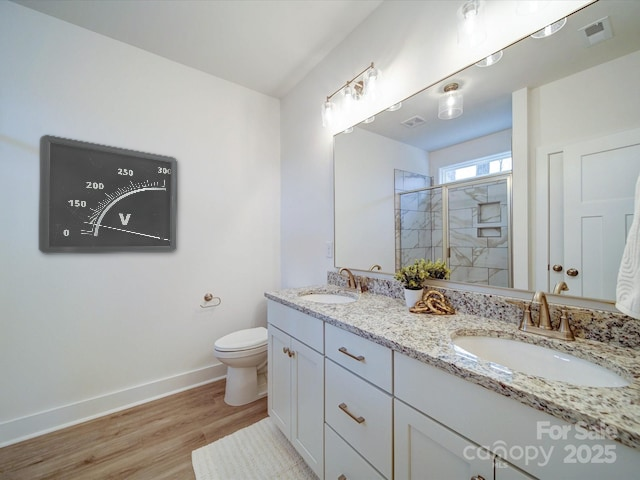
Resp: 100 V
